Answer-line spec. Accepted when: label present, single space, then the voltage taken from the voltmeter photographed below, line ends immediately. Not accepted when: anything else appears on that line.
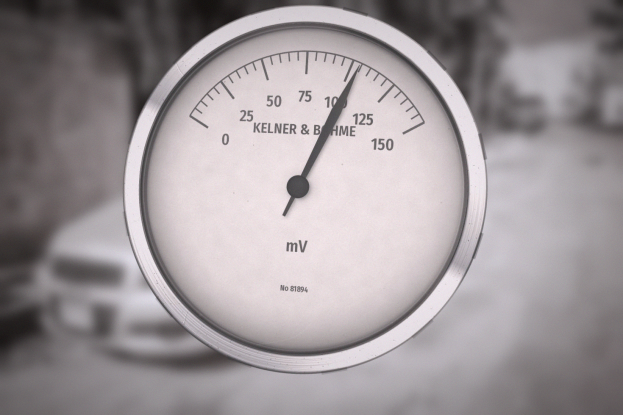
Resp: 105 mV
